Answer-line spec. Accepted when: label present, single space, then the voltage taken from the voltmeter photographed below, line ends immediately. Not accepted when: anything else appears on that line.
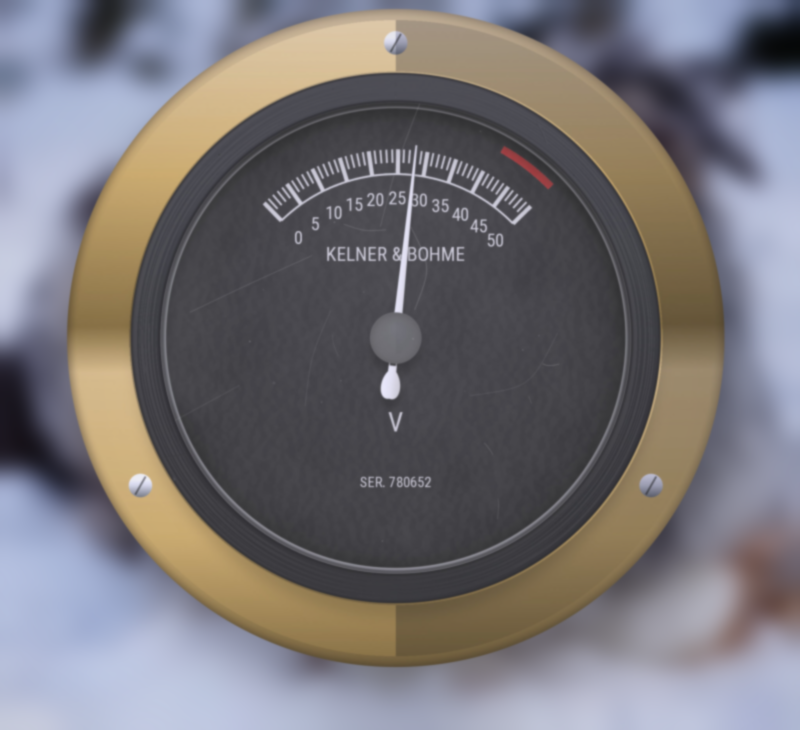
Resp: 28 V
